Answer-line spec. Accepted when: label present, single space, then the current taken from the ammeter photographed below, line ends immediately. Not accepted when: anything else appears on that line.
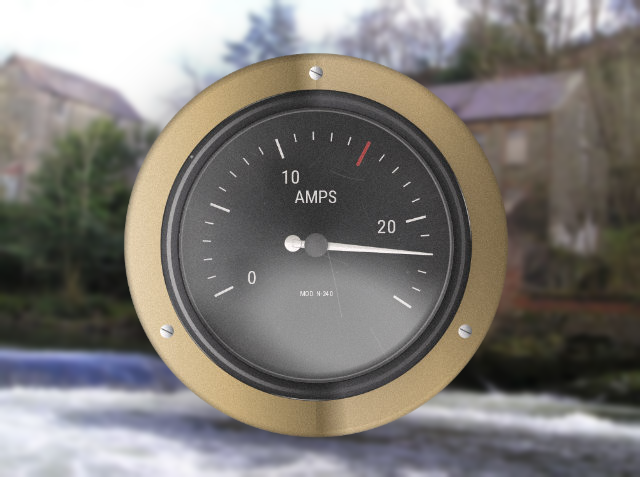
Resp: 22 A
